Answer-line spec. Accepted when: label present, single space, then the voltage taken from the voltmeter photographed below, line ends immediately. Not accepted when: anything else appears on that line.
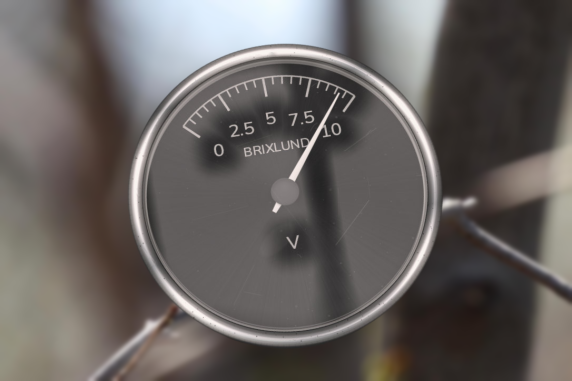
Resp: 9.25 V
